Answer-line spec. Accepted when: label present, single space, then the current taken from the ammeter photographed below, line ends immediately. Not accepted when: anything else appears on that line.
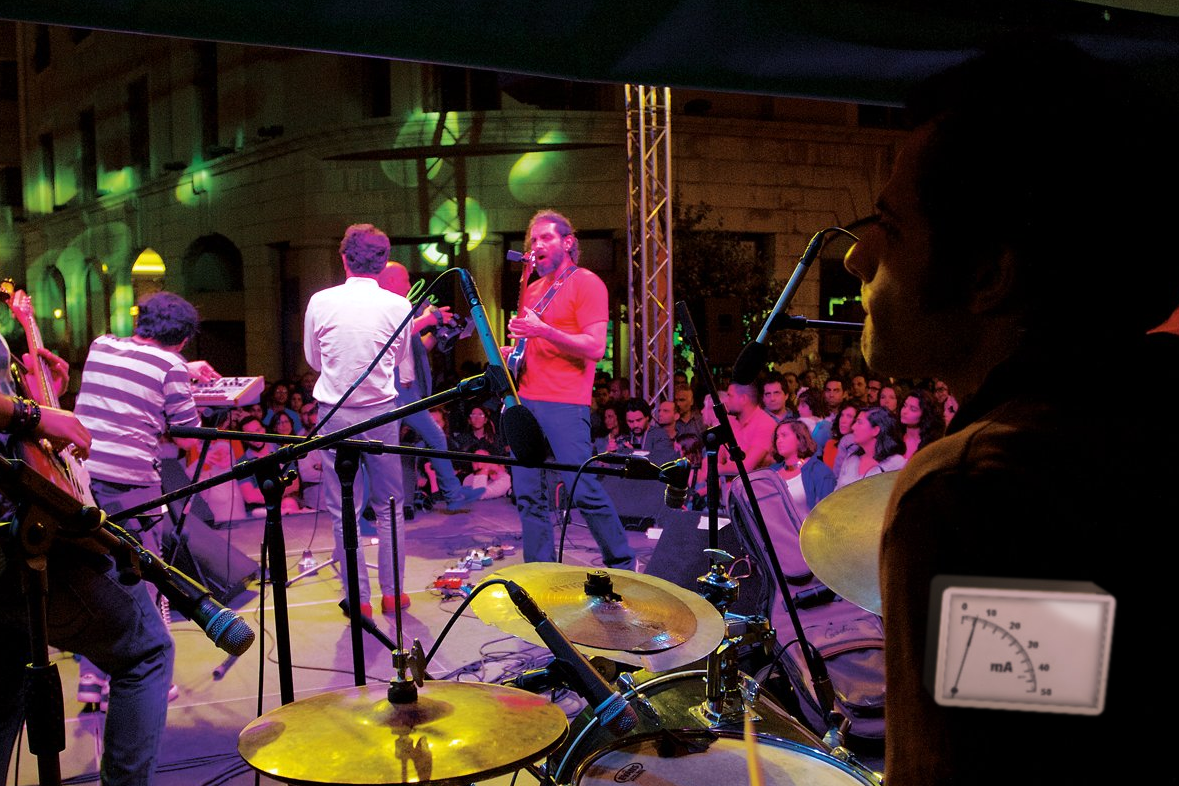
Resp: 5 mA
